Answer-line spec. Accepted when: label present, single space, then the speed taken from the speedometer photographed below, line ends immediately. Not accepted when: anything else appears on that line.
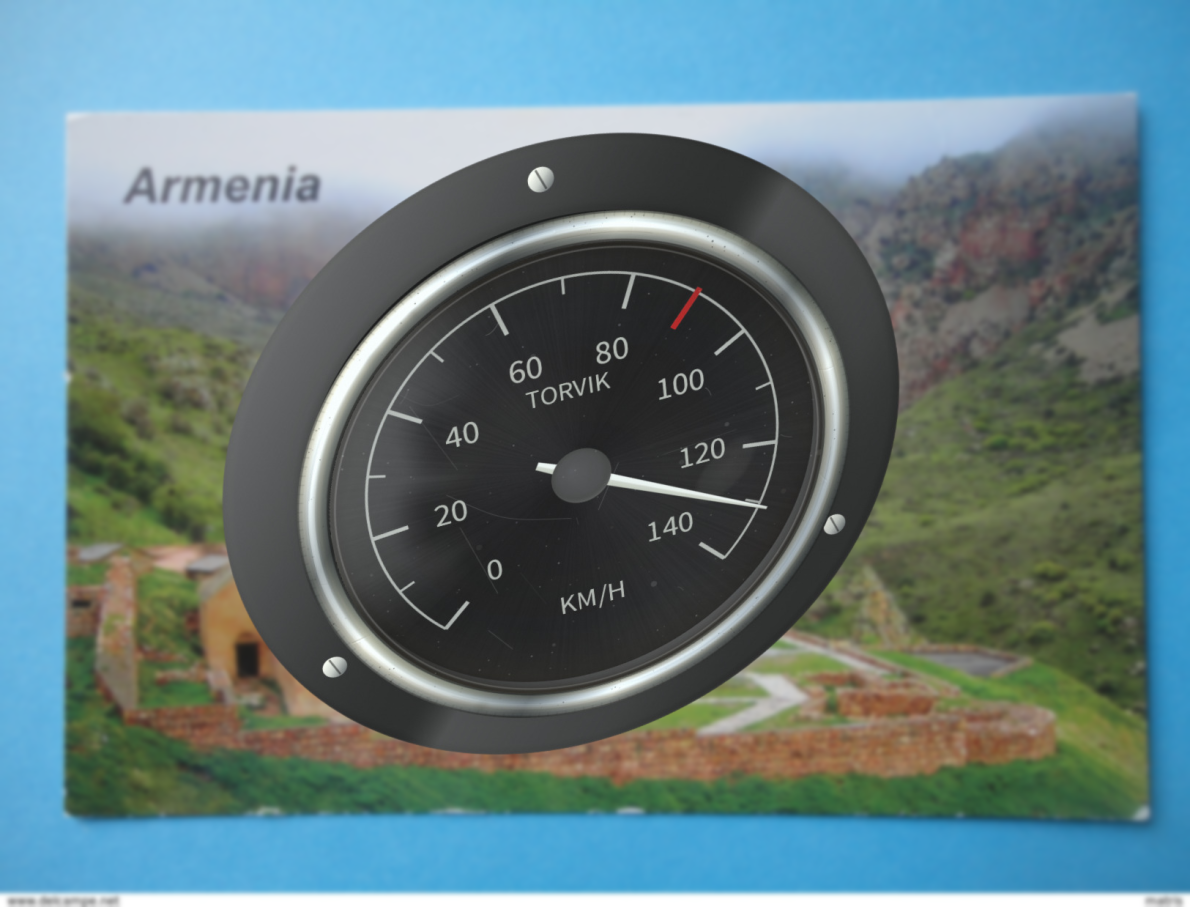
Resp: 130 km/h
